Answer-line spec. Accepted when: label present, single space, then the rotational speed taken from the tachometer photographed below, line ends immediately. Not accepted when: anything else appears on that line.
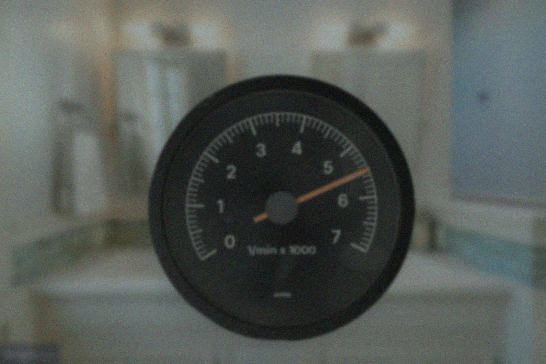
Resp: 5500 rpm
